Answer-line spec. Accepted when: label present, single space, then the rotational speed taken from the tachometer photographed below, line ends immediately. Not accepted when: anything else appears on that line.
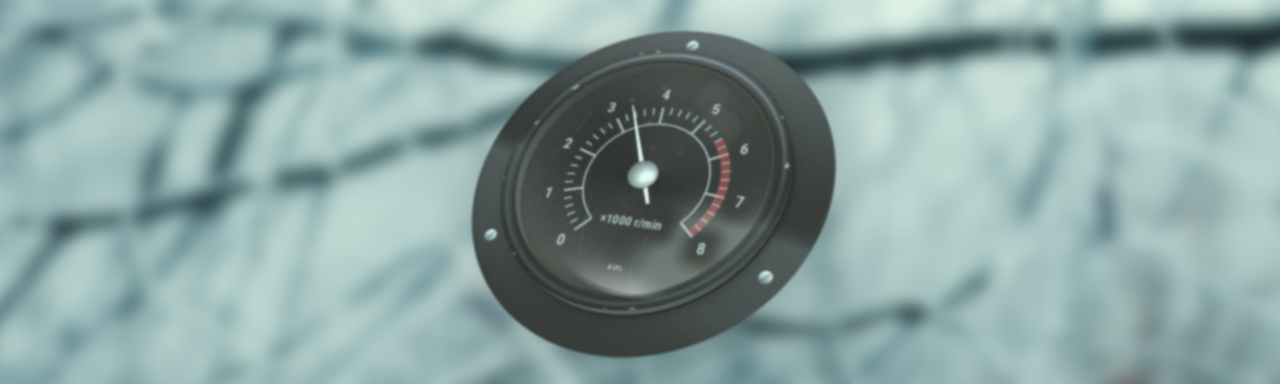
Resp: 3400 rpm
